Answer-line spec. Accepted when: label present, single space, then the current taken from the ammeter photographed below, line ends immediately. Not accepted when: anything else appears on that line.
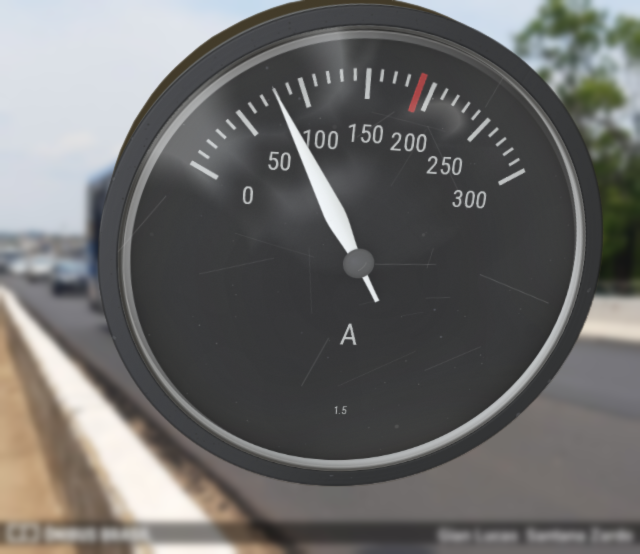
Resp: 80 A
